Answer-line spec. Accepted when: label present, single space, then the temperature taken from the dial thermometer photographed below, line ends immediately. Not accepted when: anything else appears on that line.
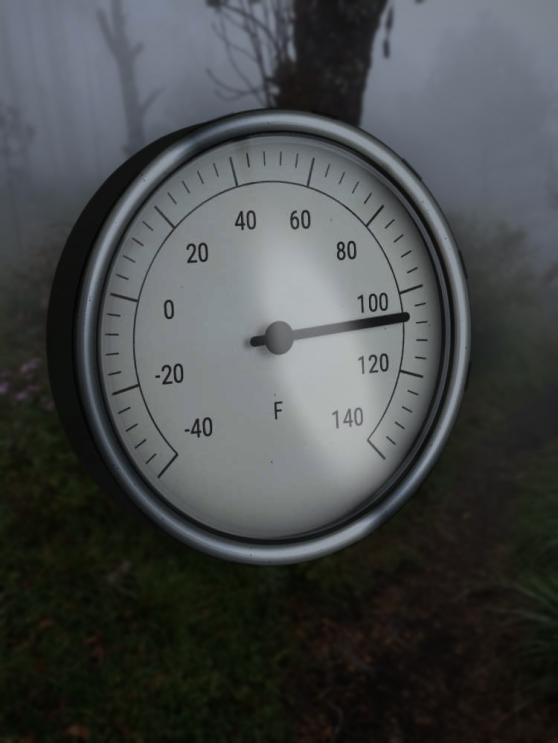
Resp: 106 °F
